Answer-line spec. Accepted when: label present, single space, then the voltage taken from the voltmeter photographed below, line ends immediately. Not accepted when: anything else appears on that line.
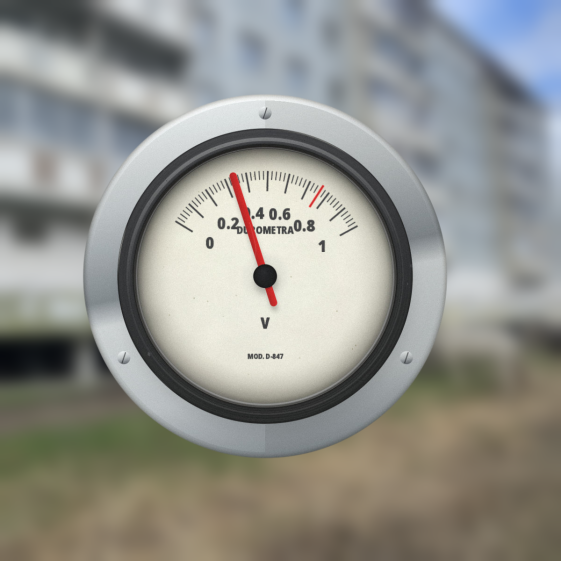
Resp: 0.34 V
